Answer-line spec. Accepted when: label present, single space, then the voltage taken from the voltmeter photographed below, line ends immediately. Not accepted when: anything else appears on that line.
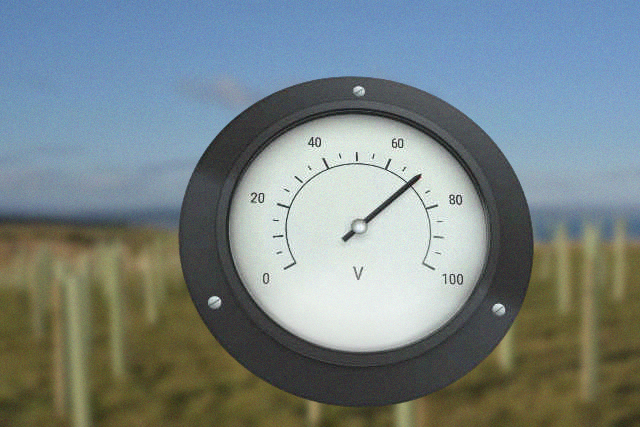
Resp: 70 V
